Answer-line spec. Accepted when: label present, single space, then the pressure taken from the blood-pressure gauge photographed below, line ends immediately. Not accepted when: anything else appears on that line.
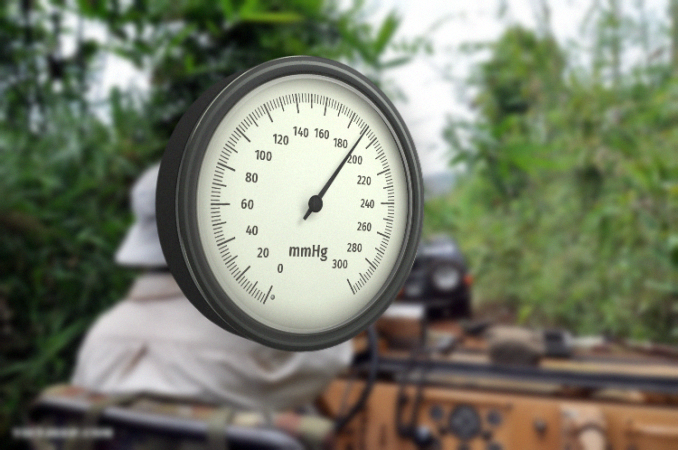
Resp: 190 mmHg
